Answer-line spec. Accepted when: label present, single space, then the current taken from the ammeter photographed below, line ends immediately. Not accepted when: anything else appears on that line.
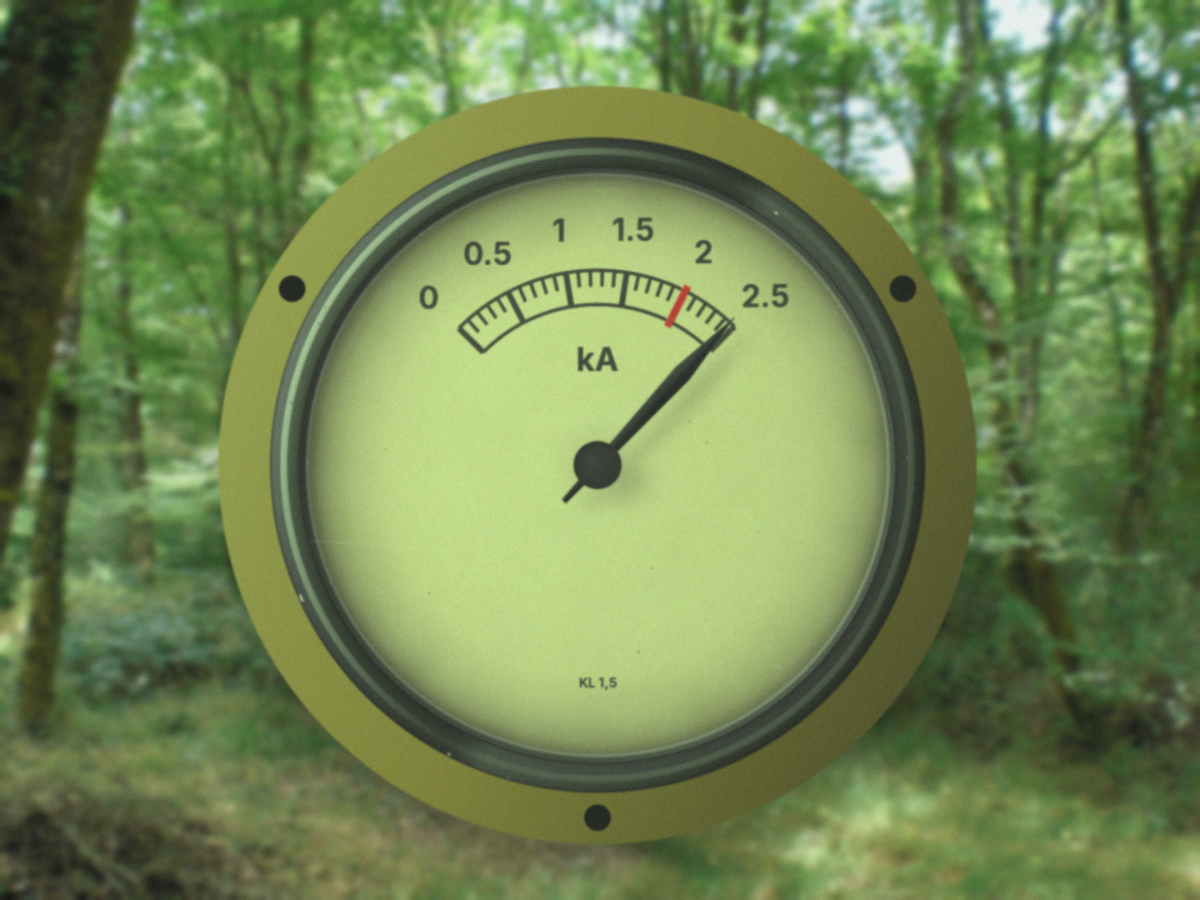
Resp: 2.45 kA
